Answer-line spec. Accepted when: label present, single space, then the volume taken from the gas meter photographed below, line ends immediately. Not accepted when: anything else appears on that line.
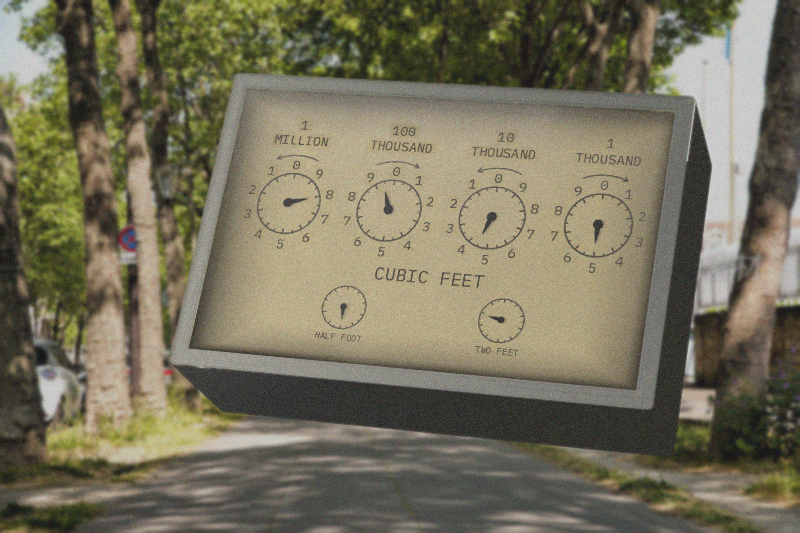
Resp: 794500 ft³
